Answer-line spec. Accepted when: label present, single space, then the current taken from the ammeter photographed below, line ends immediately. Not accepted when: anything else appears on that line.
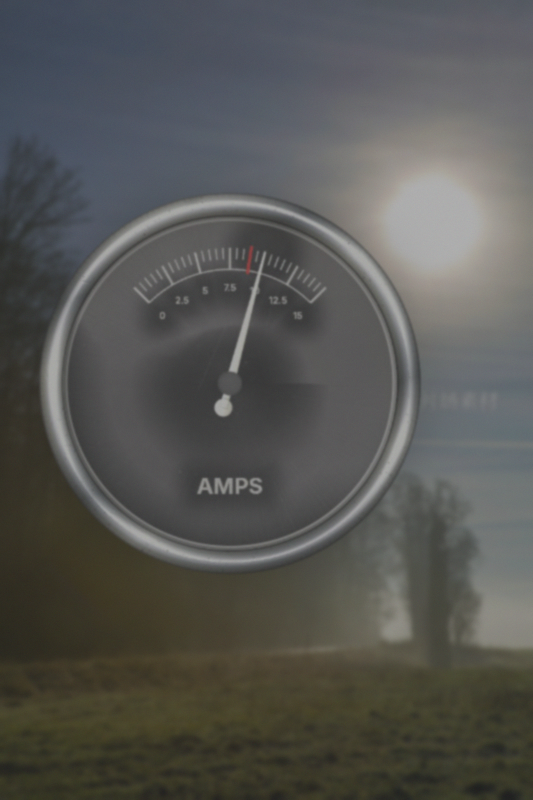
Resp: 10 A
